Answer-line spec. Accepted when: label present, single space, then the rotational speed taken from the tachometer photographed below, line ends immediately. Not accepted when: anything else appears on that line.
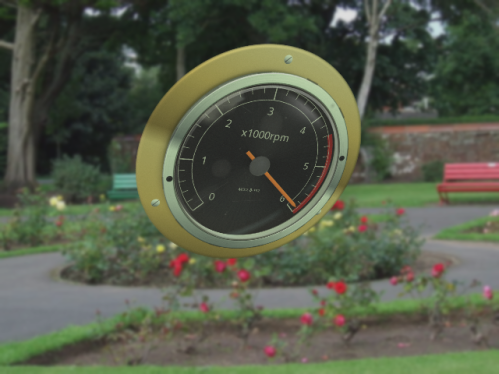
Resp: 5900 rpm
